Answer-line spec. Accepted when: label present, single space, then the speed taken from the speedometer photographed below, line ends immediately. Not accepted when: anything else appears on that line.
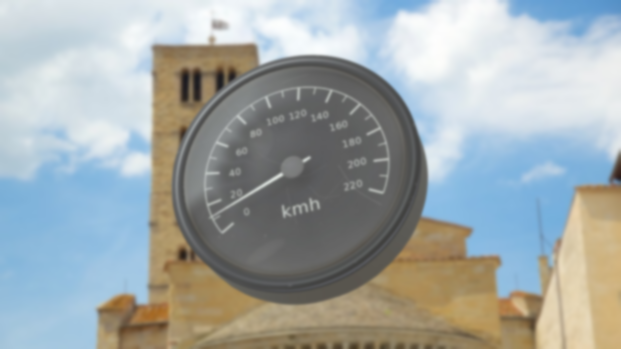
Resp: 10 km/h
